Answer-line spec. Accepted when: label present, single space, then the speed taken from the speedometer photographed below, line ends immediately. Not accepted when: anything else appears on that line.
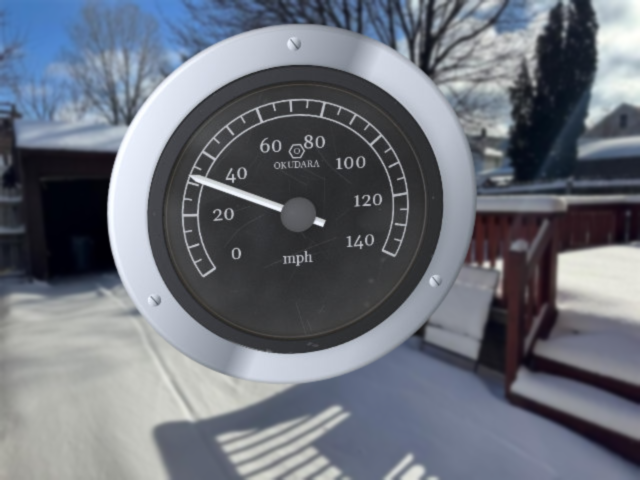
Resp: 32.5 mph
